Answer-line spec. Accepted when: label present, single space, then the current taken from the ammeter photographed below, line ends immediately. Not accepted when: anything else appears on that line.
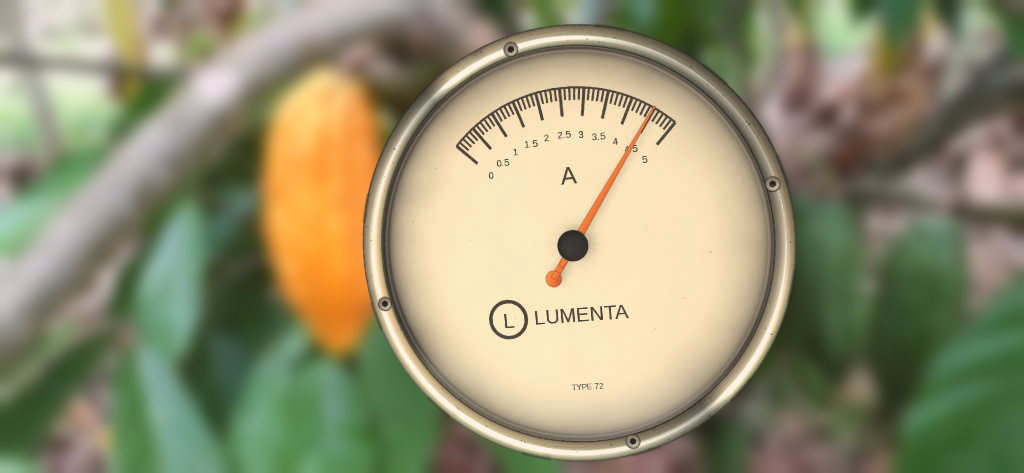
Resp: 4.5 A
